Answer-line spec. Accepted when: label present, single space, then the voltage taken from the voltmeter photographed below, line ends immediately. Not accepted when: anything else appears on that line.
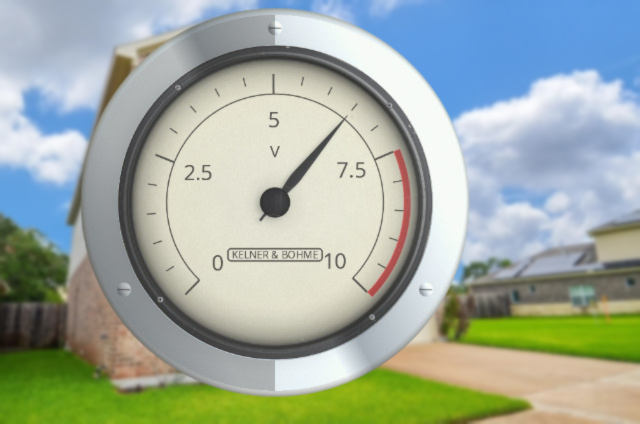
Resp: 6.5 V
